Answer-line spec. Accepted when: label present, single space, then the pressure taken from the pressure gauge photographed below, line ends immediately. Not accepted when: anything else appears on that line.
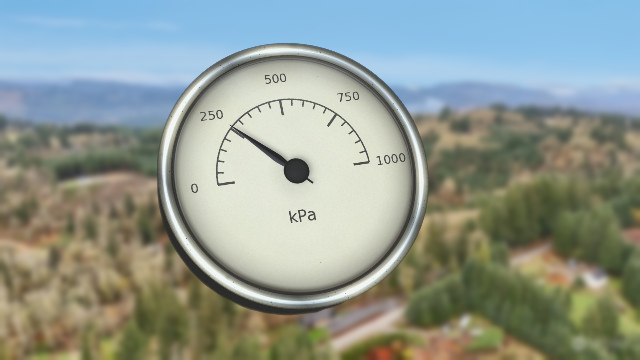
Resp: 250 kPa
